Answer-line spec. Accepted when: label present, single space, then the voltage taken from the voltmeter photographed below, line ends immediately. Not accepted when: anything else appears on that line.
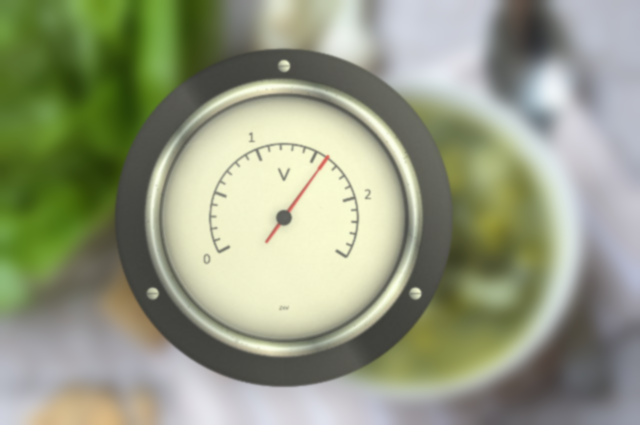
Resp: 1.6 V
